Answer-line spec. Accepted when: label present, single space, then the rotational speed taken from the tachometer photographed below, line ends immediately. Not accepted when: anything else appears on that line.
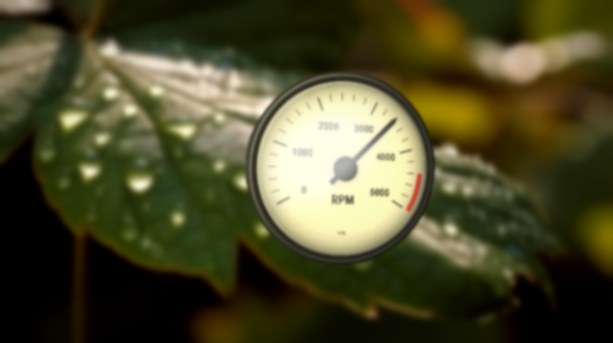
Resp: 3400 rpm
